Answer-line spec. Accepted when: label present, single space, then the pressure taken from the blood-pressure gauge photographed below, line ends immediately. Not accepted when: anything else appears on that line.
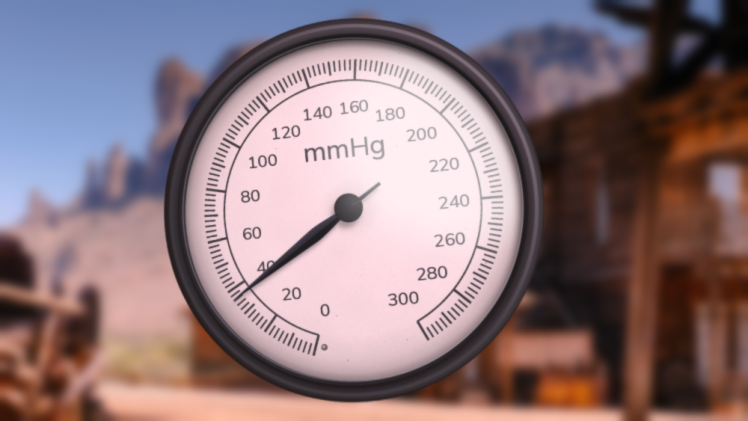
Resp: 36 mmHg
